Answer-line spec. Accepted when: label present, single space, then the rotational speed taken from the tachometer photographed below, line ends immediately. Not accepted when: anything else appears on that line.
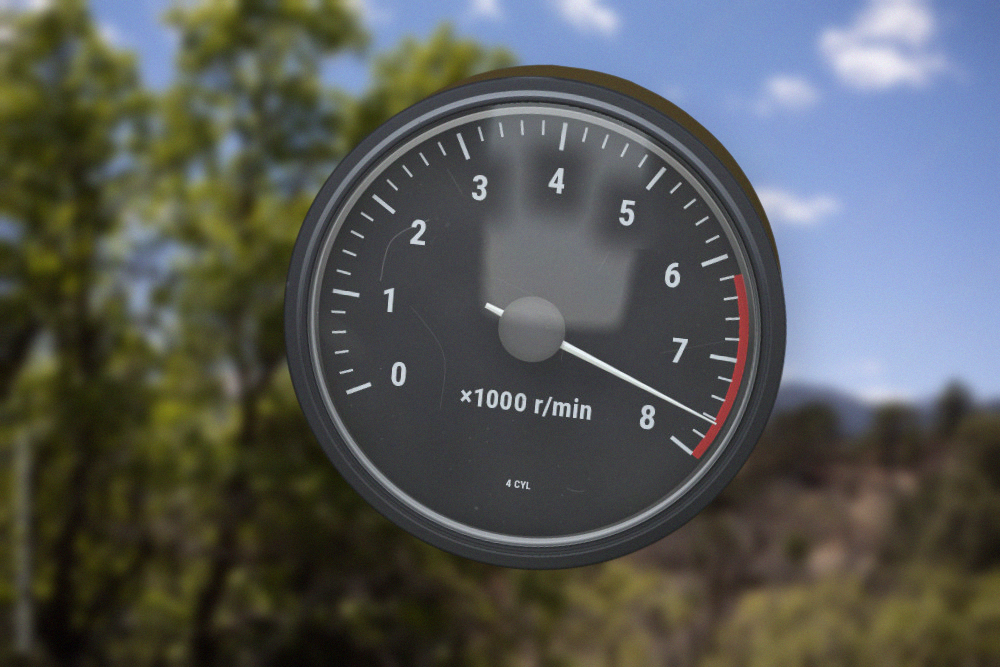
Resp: 7600 rpm
